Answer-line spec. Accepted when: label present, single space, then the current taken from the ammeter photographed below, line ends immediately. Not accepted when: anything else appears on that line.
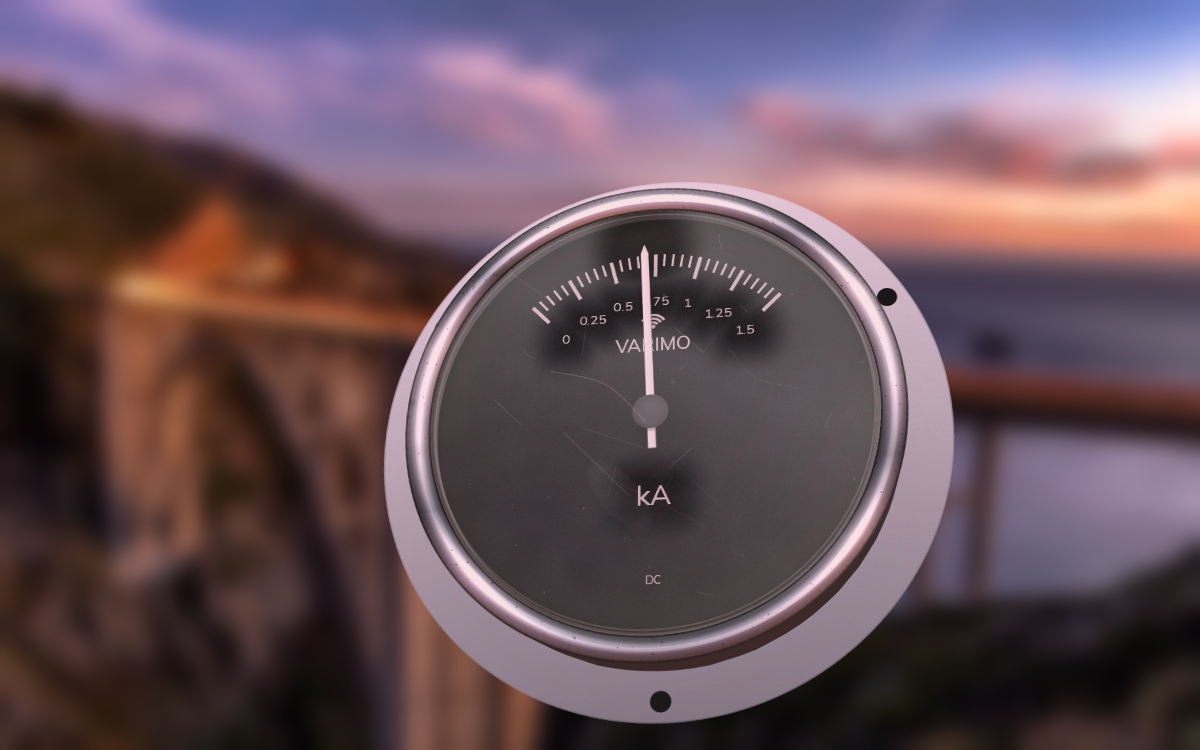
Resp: 0.7 kA
